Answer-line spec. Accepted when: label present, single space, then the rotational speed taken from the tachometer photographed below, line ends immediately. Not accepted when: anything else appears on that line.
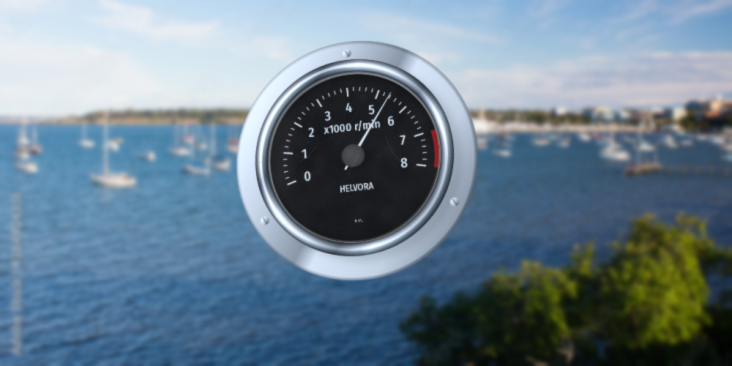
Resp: 5400 rpm
